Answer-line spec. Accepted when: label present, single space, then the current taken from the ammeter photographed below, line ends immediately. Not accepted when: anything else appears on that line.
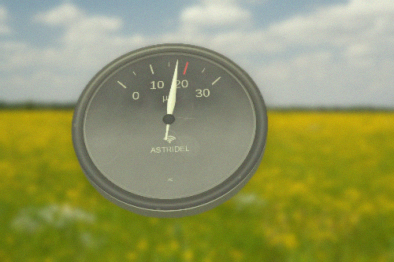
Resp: 17.5 µA
